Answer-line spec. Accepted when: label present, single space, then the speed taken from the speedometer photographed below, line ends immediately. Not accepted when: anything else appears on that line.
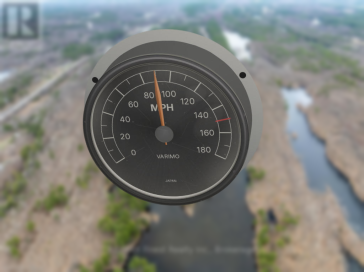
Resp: 90 mph
